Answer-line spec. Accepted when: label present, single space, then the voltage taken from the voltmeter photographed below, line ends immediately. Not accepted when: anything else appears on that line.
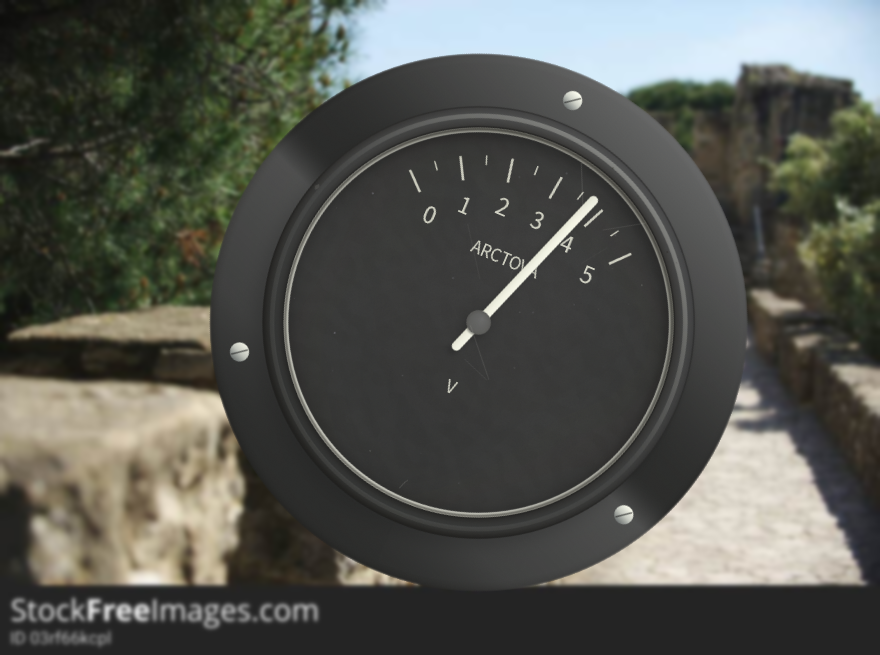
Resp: 3.75 V
